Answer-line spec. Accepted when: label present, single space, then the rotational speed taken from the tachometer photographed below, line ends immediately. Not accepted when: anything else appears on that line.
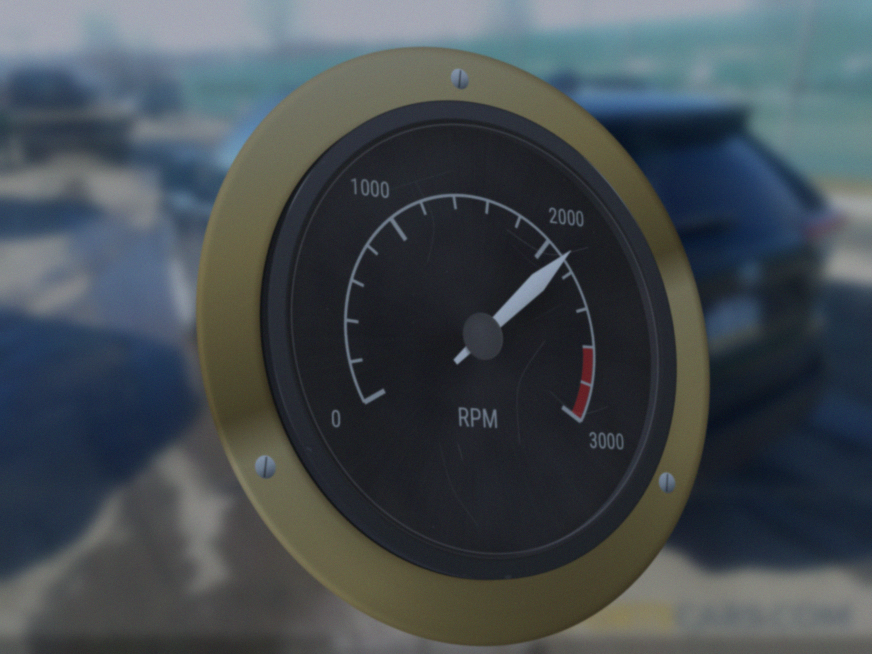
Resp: 2100 rpm
